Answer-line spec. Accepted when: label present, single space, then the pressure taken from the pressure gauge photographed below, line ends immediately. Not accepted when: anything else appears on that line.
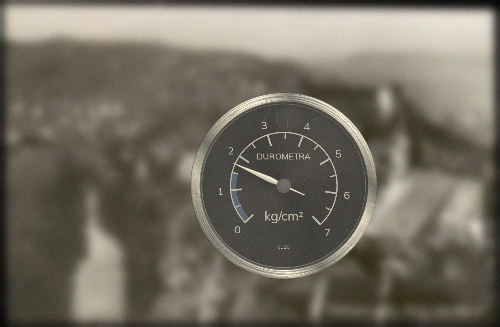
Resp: 1.75 kg/cm²
